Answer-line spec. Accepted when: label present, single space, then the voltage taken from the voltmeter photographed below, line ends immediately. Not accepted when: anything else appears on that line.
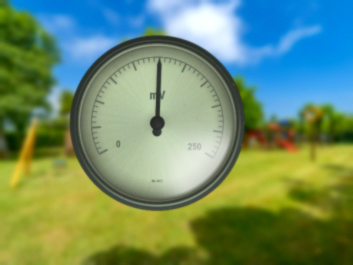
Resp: 125 mV
